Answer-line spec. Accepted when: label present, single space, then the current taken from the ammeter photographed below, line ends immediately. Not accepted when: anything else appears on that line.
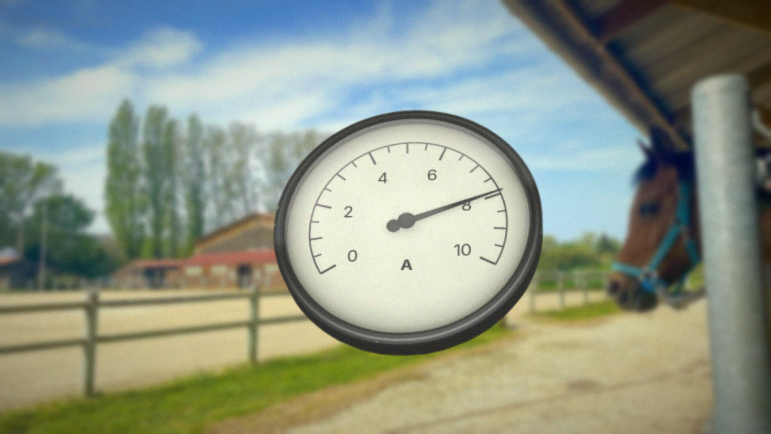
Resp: 8 A
